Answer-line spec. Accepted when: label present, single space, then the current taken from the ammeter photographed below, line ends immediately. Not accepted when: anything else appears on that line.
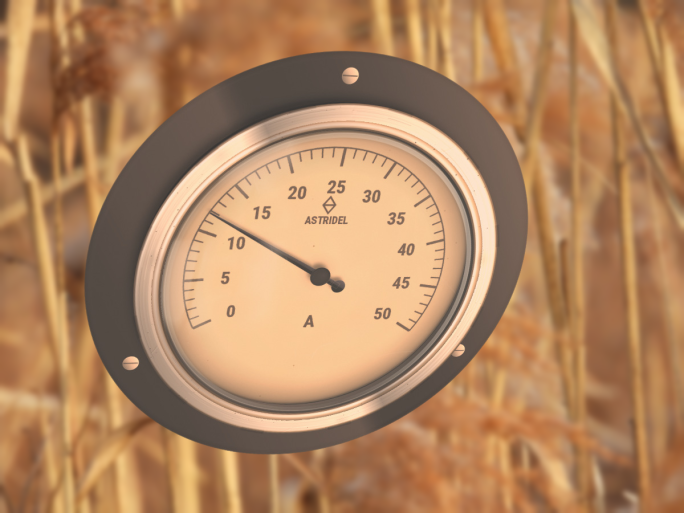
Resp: 12 A
